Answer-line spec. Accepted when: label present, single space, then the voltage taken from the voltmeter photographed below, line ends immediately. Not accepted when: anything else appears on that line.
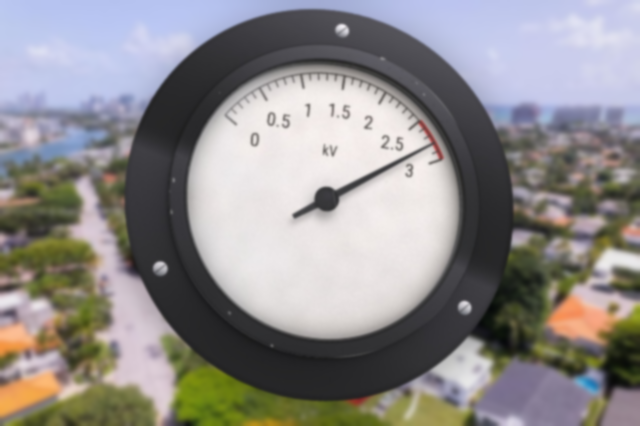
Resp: 2.8 kV
